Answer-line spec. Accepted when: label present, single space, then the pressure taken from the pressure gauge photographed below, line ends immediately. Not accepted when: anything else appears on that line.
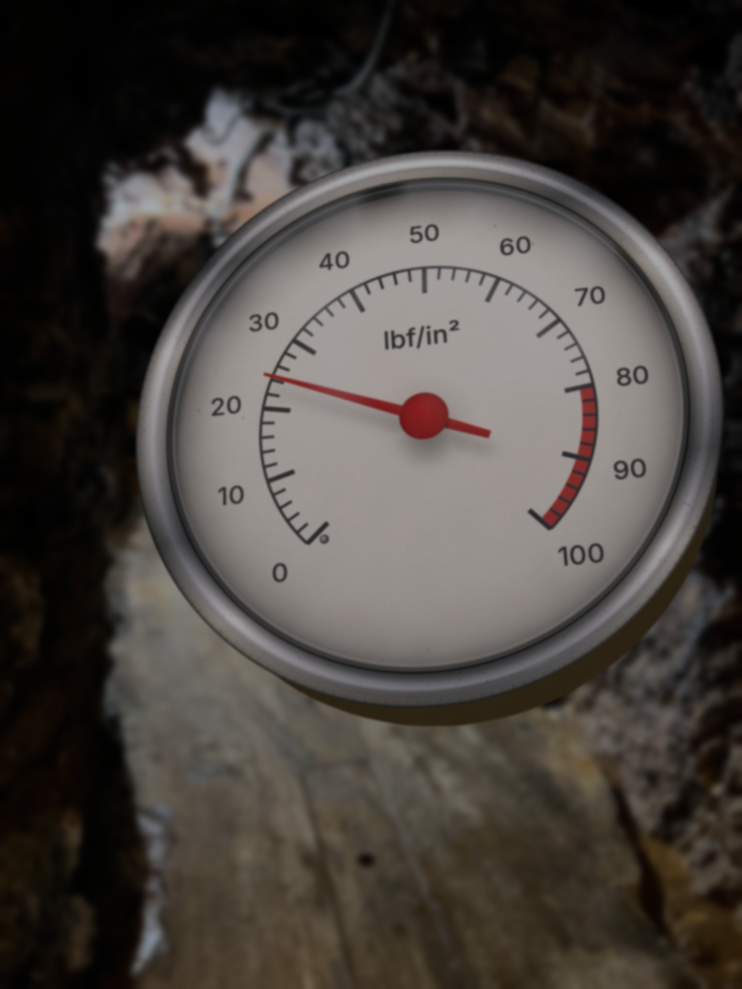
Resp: 24 psi
